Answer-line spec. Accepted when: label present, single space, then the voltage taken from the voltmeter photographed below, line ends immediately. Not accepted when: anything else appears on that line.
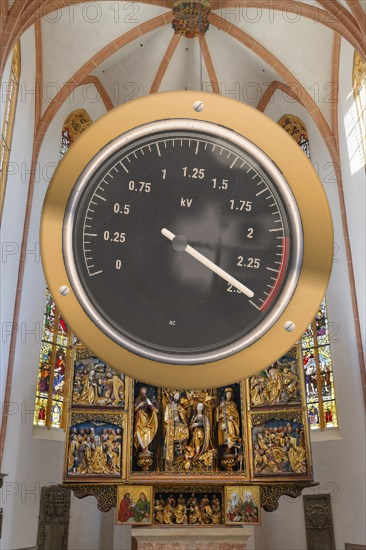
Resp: 2.45 kV
